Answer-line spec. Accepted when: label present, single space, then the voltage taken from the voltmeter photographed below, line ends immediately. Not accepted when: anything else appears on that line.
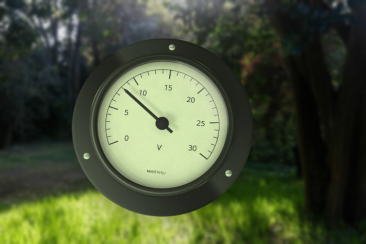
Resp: 8 V
